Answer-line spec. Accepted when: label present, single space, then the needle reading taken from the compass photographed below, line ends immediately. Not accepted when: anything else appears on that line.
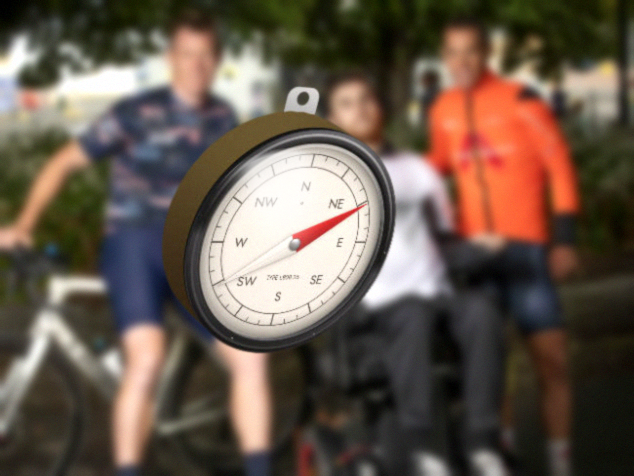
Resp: 60 °
